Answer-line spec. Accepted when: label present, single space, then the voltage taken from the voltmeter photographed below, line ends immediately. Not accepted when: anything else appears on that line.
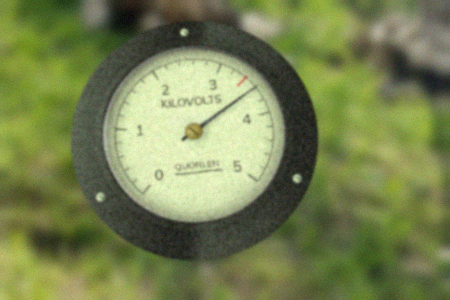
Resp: 3.6 kV
